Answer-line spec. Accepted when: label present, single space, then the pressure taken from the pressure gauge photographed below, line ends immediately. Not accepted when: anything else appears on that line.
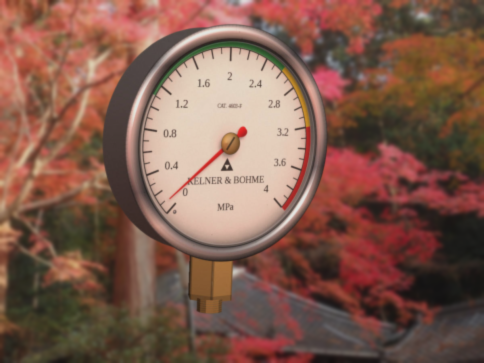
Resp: 0.1 MPa
